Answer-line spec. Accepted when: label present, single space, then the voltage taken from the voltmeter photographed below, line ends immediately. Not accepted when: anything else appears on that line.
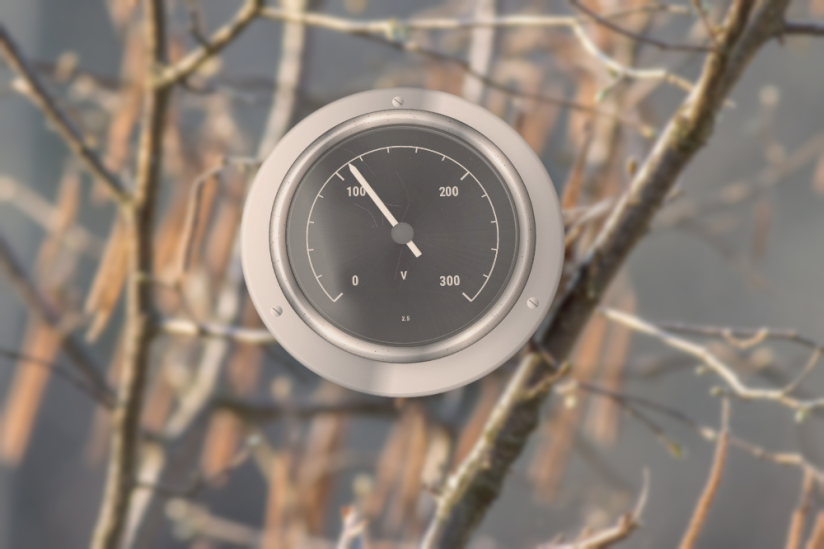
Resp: 110 V
